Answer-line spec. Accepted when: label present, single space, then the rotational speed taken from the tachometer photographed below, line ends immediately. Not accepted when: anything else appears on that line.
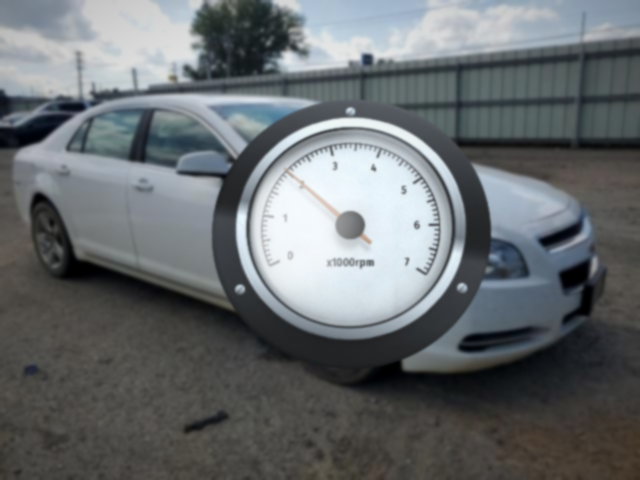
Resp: 2000 rpm
